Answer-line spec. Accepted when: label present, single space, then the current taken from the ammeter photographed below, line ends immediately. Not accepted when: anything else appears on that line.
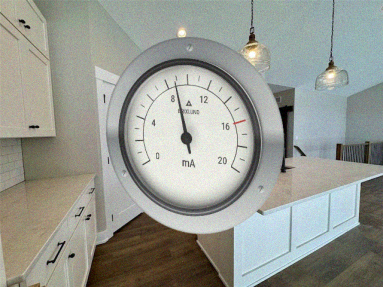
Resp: 9 mA
